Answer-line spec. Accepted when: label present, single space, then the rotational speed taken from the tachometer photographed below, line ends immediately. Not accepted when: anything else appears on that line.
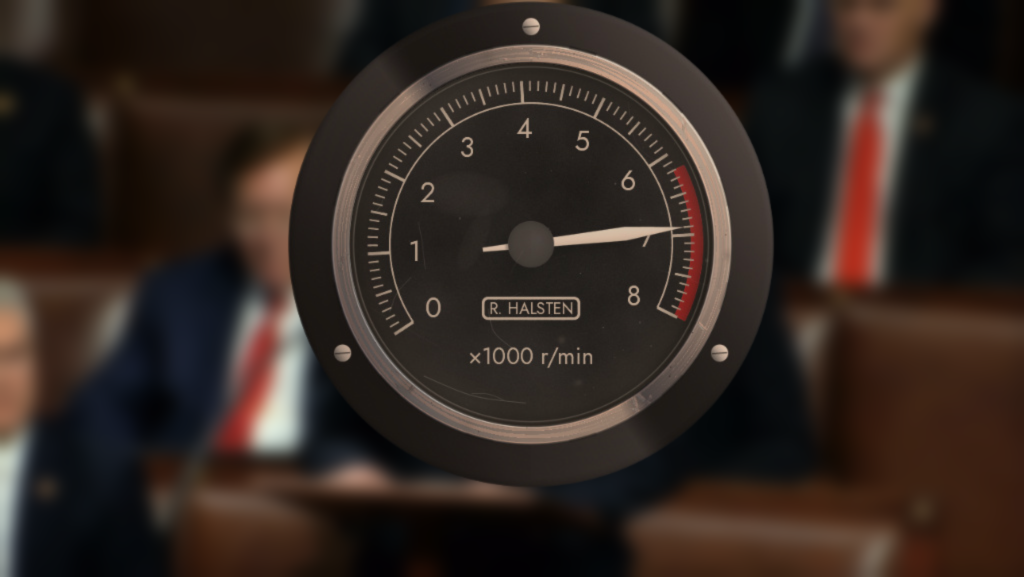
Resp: 6900 rpm
